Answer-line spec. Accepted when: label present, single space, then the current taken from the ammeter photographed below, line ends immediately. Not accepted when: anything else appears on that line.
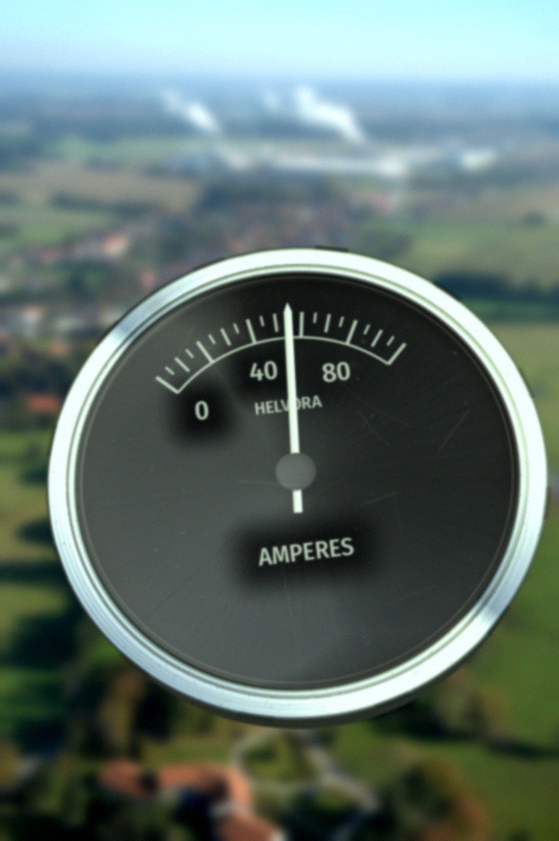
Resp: 55 A
